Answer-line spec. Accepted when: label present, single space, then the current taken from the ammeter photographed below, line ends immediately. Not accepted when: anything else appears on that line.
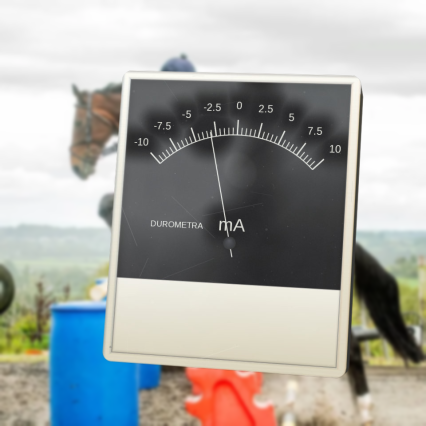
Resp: -3 mA
